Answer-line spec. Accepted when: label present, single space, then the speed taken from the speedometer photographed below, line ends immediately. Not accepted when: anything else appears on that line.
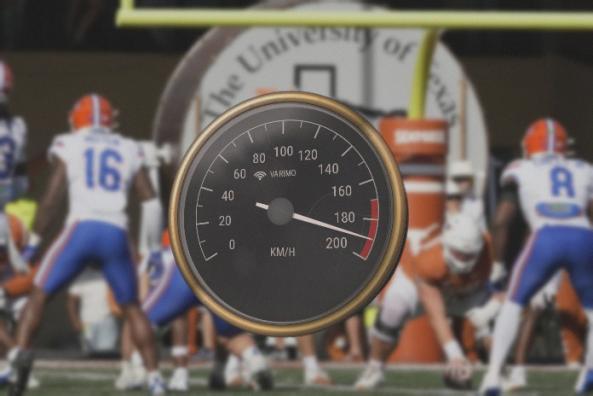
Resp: 190 km/h
